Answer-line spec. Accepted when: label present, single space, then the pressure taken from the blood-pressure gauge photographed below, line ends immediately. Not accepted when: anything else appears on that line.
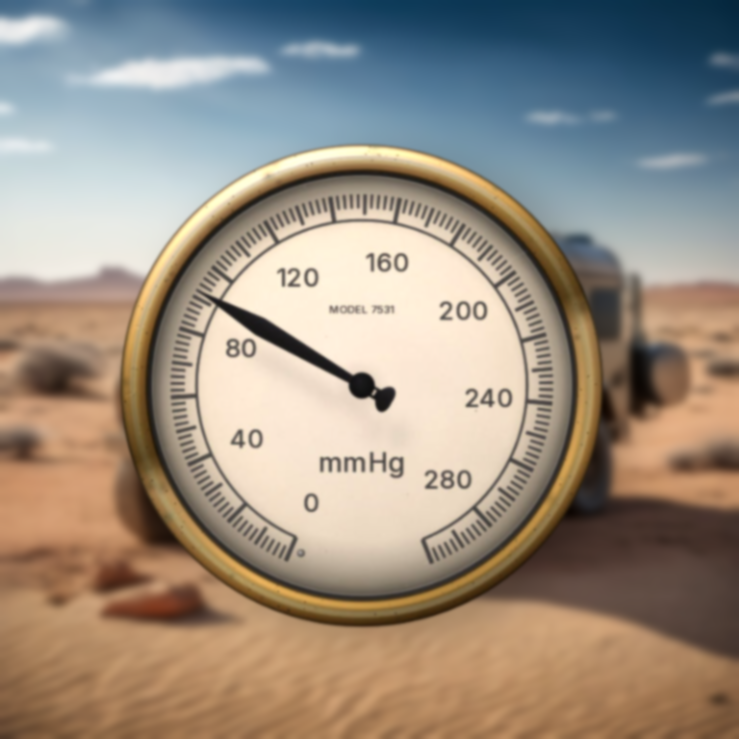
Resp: 92 mmHg
